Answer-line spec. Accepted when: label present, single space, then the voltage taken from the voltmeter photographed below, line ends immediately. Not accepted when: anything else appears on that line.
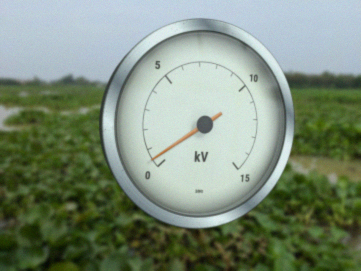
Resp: 0.5 kV
